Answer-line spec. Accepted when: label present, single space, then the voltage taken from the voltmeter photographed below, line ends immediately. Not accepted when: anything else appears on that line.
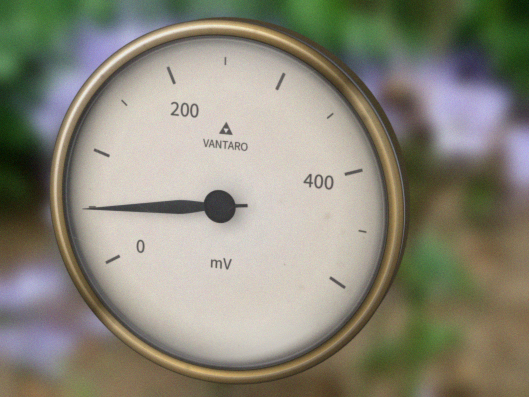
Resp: 50 mV
